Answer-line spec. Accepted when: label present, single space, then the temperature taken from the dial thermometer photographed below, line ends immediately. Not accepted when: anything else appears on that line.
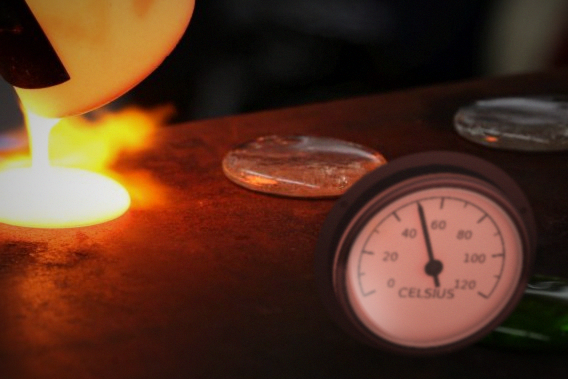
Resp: 50 °C
